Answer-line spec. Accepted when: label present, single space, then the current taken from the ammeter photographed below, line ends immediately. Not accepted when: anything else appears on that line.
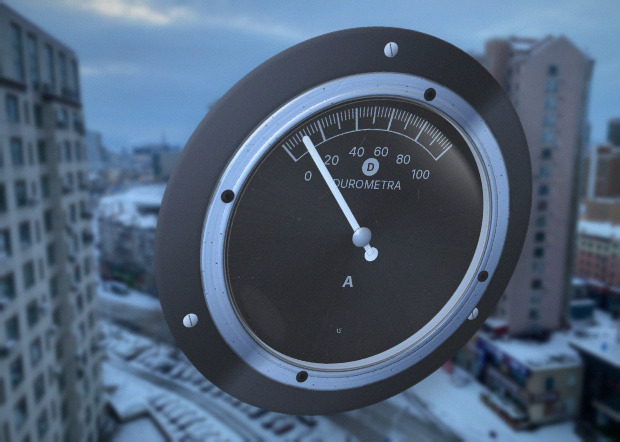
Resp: 10 A
